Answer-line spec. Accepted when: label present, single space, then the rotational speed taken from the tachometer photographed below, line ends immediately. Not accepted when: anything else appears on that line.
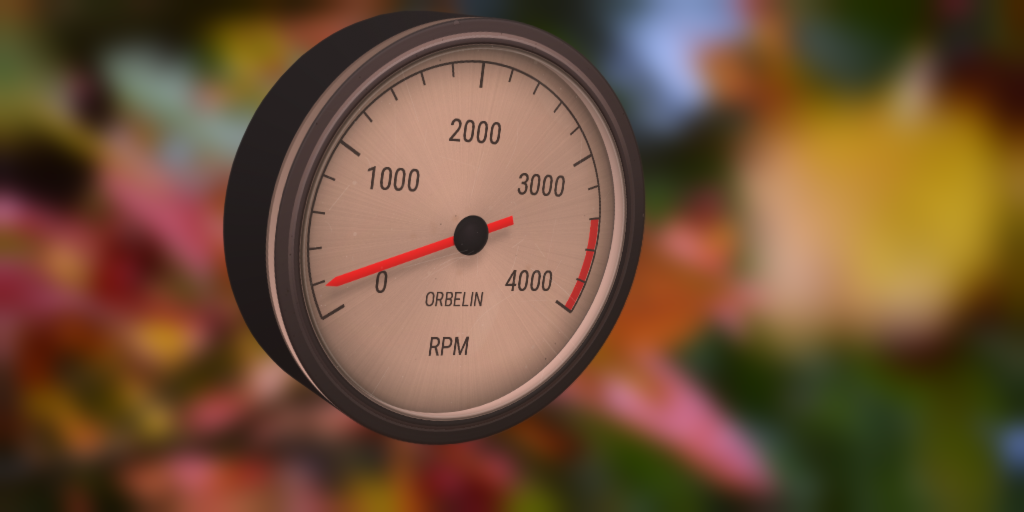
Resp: 200 rpm
